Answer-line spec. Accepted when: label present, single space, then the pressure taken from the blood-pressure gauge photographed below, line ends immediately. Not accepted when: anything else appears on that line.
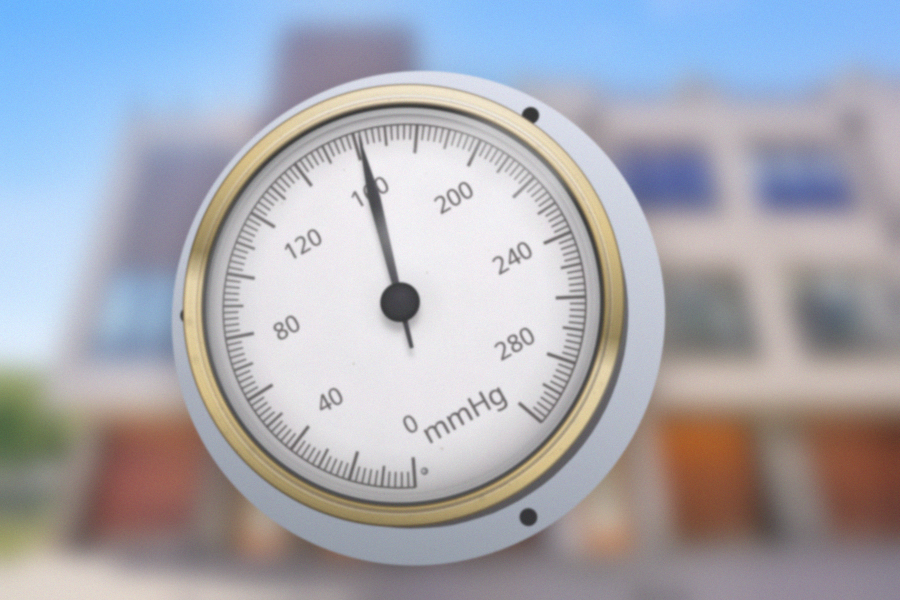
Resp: 162 mmHg
